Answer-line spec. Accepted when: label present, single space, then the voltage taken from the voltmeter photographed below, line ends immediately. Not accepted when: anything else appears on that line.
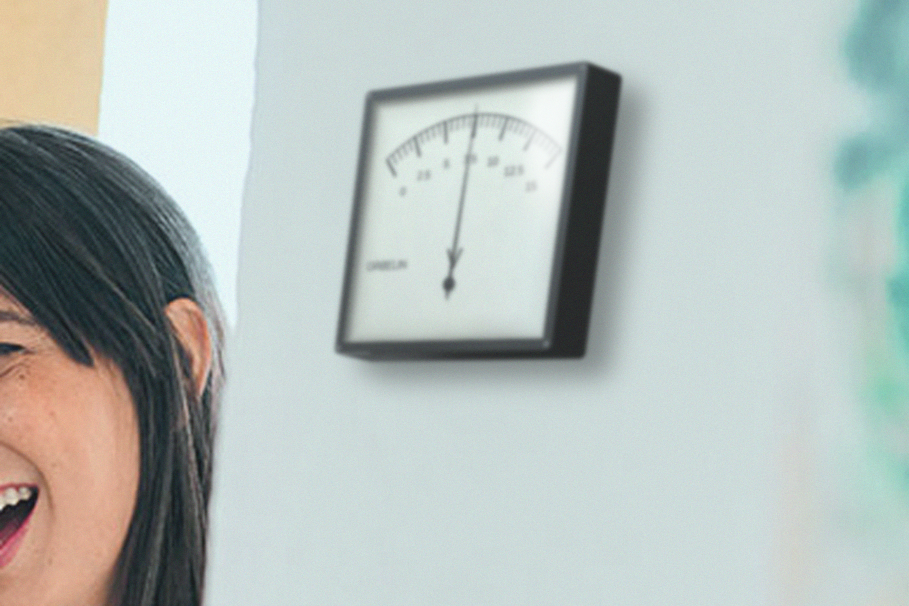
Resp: 7.5 V
